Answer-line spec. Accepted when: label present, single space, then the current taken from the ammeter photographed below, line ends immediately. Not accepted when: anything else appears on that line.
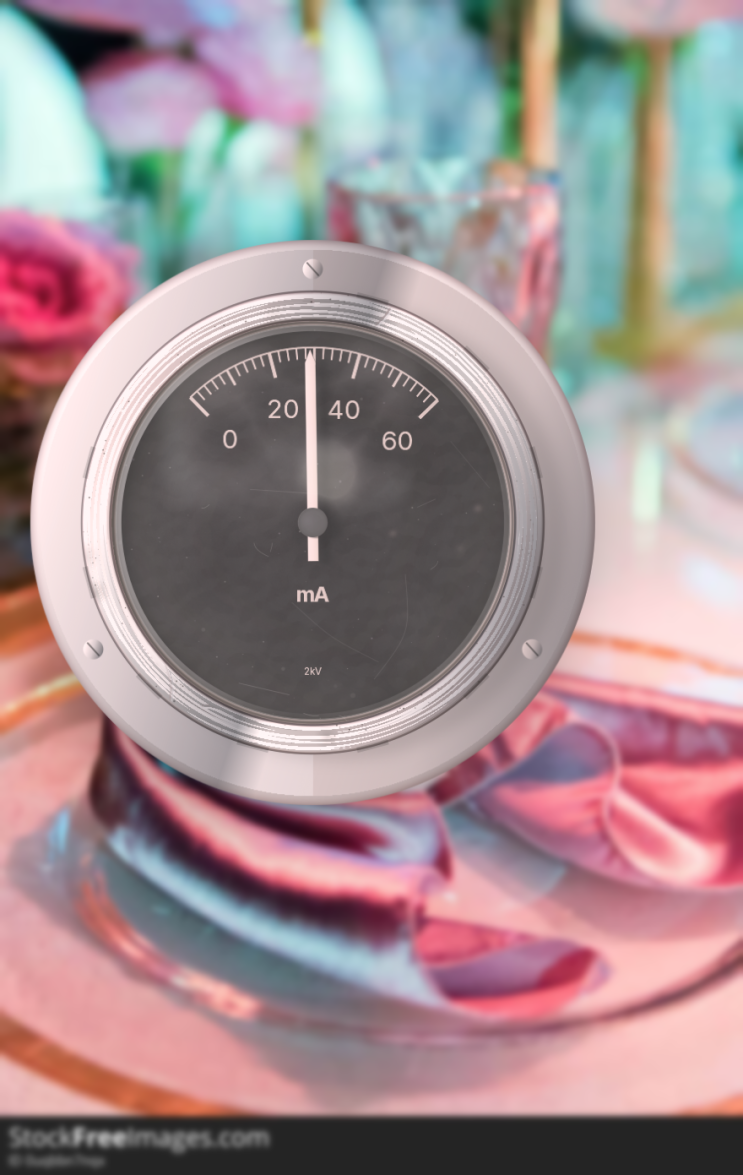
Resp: 29 mA
